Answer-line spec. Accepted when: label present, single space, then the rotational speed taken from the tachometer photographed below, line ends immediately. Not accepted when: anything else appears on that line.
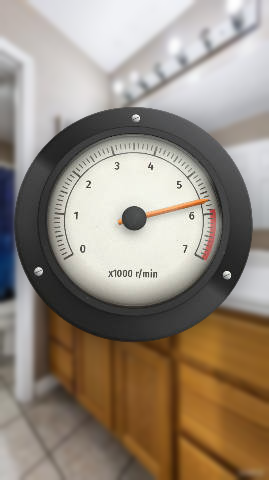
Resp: 5700 rpm
